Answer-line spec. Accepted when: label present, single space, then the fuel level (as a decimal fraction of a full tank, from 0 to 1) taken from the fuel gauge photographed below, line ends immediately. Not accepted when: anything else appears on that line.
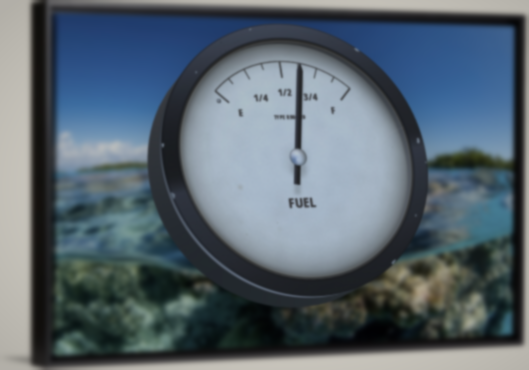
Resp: 0.625
